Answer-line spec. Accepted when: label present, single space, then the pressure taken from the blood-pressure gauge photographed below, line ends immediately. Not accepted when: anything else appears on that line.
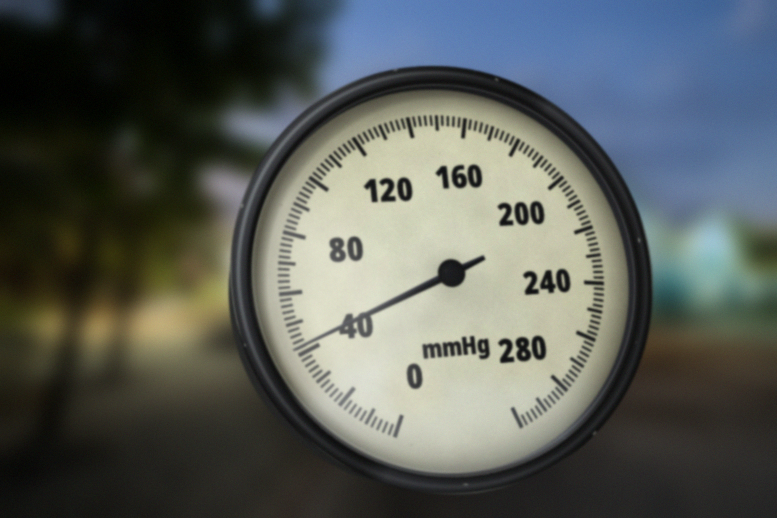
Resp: 42 mmHg
